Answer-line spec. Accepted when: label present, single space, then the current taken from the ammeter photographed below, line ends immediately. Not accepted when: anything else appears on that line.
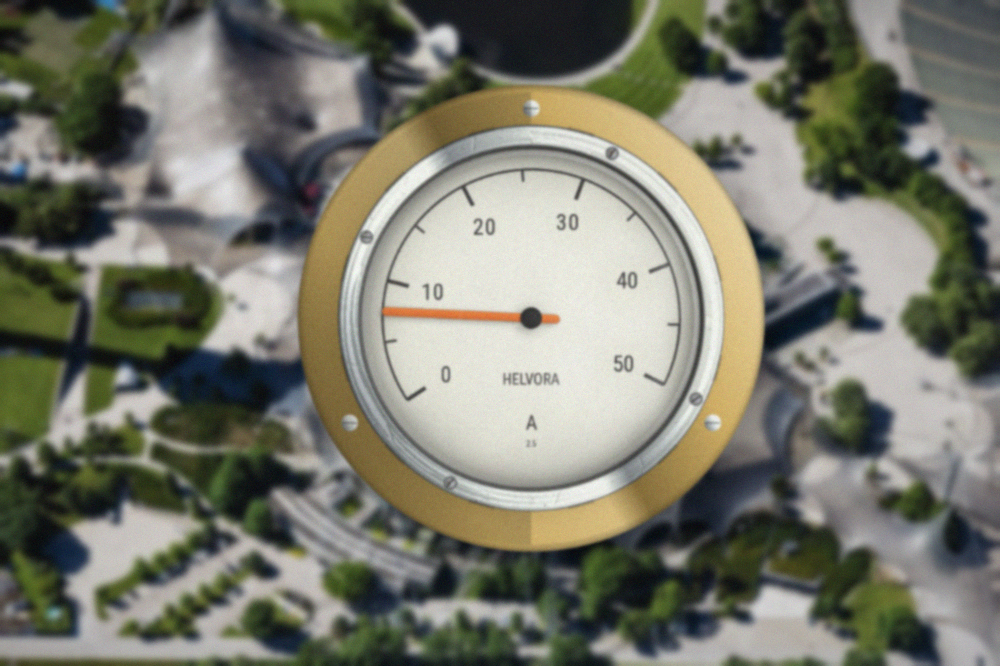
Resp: 7.5 A
